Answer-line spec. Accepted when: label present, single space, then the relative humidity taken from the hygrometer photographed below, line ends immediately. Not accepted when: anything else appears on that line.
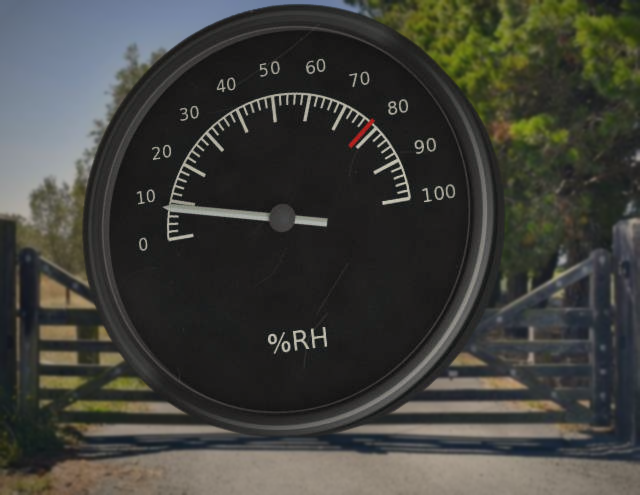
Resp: 8 %
